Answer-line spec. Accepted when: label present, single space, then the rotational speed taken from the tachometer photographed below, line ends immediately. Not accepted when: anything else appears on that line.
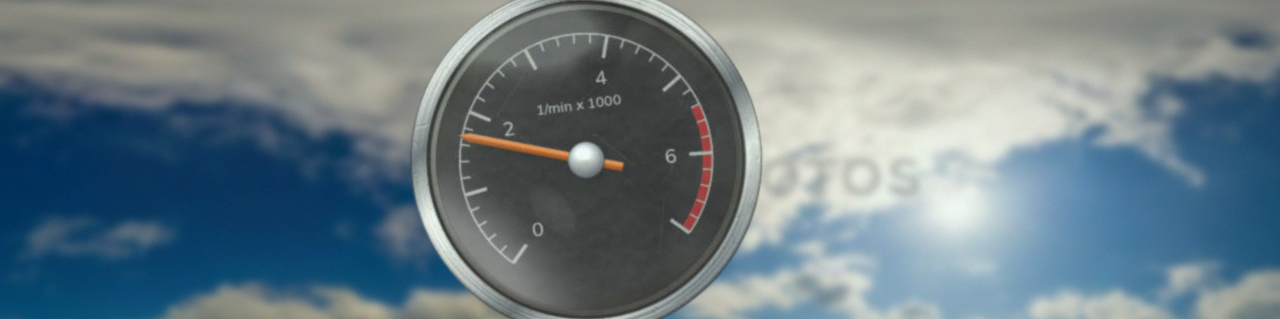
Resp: 1700 rpm
